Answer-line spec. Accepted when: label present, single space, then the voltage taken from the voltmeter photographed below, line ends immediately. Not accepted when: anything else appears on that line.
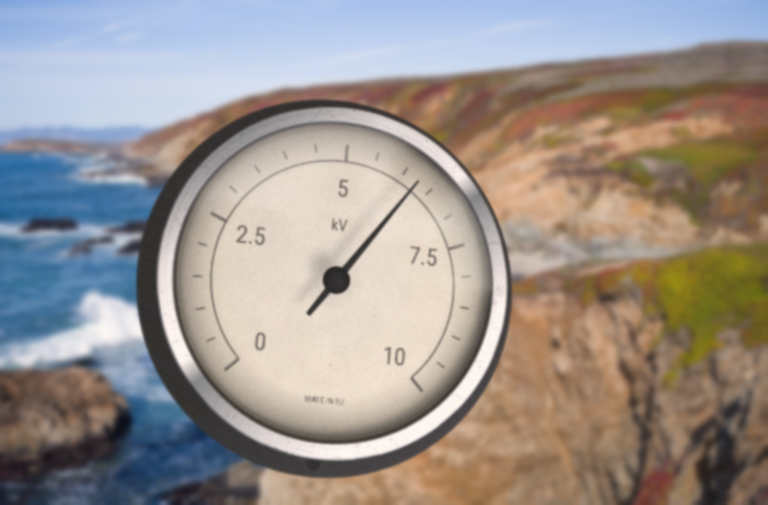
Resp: 6.25 kV
